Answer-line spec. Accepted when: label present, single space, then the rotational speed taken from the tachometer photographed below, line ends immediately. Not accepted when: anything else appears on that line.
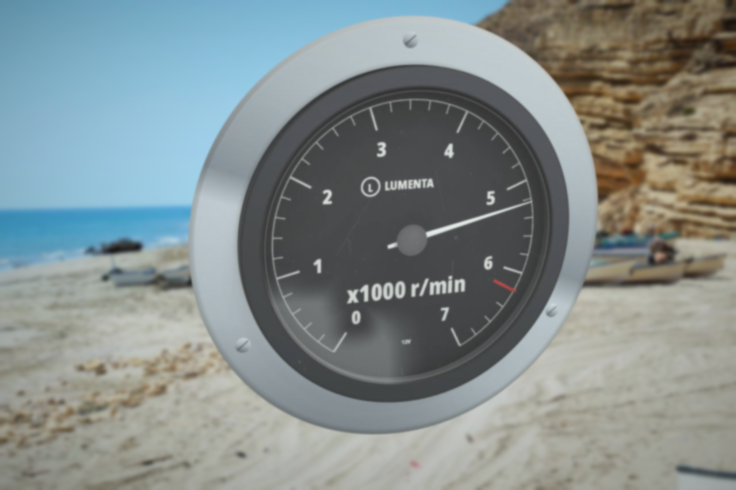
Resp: 5200 rpm
